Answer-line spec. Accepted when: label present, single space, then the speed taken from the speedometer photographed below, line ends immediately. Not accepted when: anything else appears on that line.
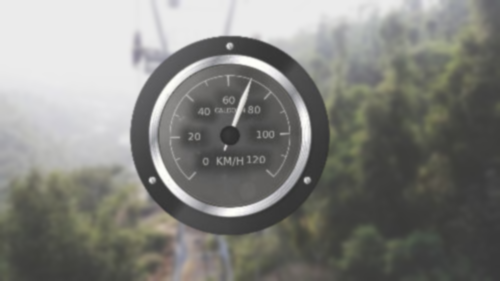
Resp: 70 km/h
